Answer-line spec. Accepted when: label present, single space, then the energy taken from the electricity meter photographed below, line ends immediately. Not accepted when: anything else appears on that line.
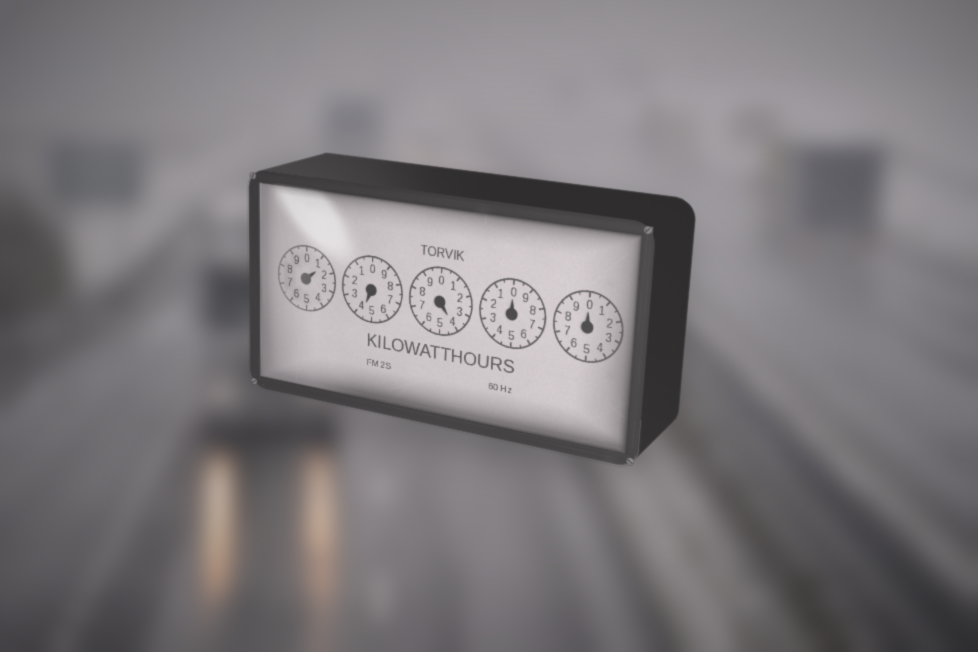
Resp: 14400 kWh
